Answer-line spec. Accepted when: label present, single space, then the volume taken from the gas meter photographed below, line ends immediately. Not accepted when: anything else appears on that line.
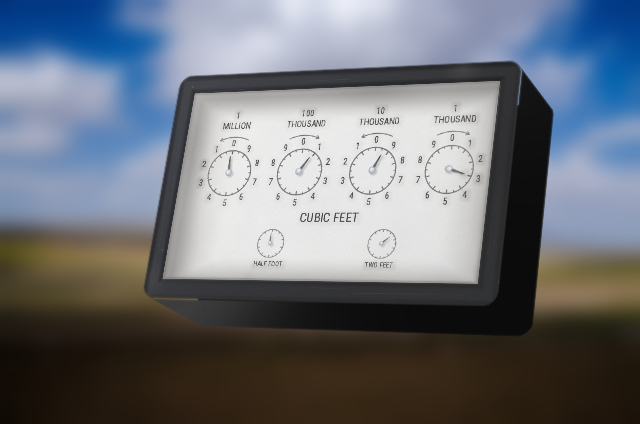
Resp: 9300 ft³
